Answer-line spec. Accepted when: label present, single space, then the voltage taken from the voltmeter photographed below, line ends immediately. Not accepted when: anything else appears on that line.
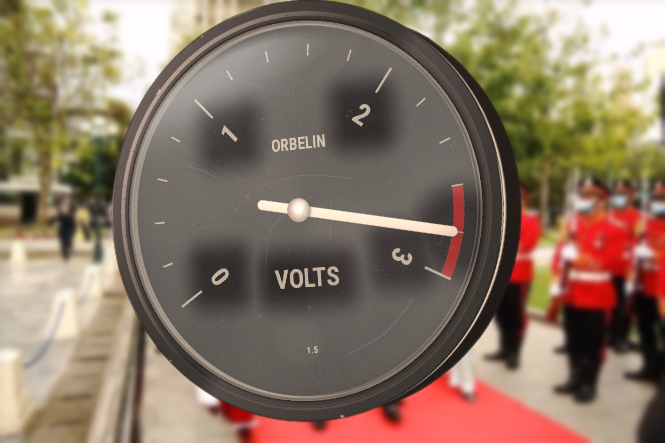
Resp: 2.8 V
